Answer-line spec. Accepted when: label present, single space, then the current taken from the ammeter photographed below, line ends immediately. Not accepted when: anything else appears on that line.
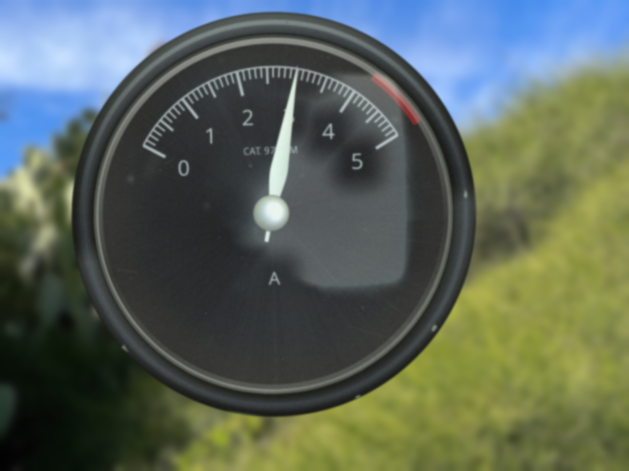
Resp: 3 A
